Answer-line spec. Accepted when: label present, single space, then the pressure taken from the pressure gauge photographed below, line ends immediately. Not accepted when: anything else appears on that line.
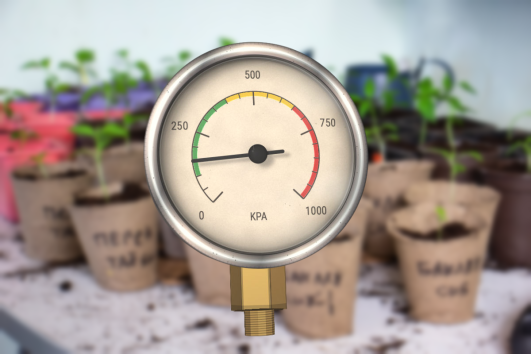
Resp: 150 kPa
